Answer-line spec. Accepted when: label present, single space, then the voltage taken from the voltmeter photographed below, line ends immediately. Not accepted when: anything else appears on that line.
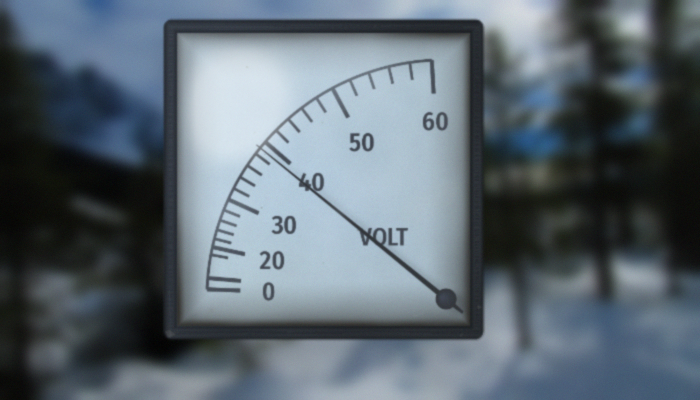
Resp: 39 V
